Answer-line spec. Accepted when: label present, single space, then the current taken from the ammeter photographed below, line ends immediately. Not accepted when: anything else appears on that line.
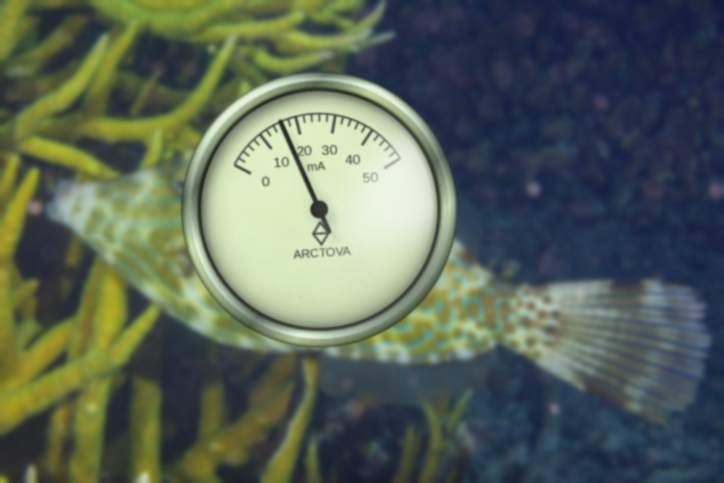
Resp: 16 mA
